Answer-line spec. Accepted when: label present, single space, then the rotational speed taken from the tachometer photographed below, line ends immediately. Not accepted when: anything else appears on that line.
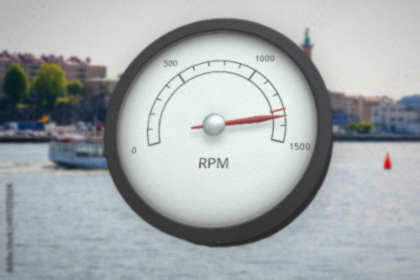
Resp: 1350 rpm
